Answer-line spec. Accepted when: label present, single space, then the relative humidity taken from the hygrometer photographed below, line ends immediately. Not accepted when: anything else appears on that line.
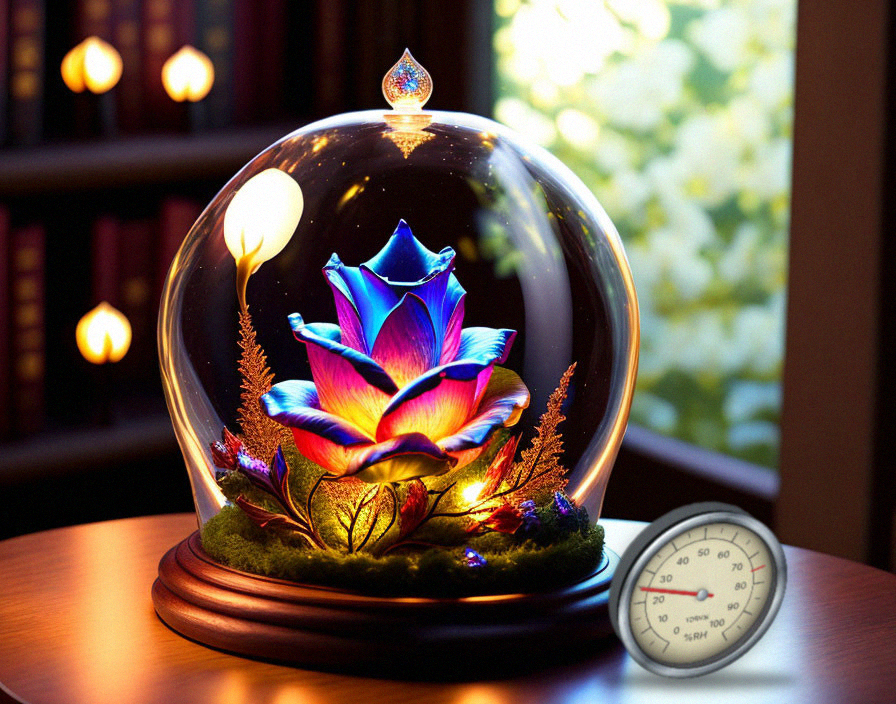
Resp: 25 %
